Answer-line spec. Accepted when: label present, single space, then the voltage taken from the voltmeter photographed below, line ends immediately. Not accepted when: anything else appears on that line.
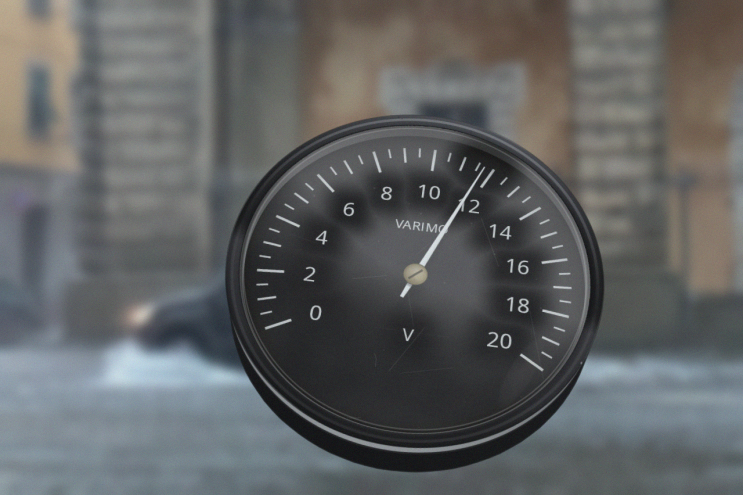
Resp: 11.75 V
